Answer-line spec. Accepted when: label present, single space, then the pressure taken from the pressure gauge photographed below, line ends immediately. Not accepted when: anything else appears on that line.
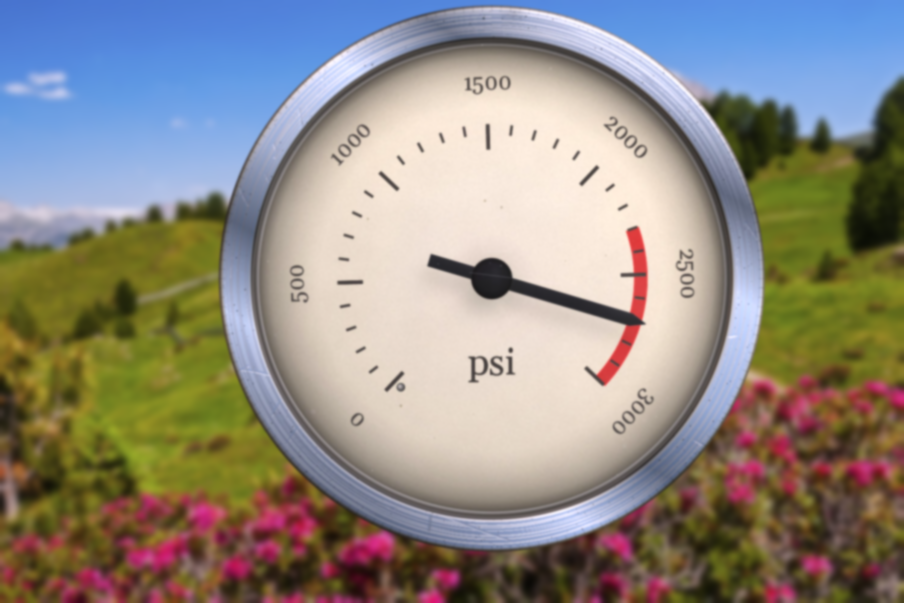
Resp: 2700 psi
